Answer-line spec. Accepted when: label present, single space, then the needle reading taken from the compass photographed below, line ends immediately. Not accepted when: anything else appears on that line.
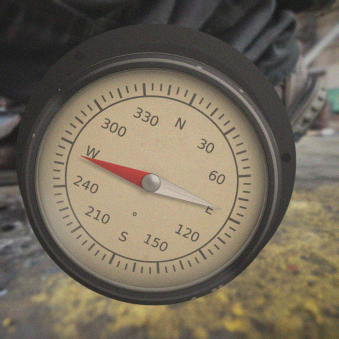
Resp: 265 °
